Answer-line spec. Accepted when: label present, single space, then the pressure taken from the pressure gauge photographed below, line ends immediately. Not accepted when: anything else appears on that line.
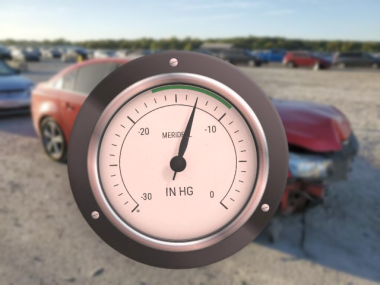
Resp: -13 inHg
